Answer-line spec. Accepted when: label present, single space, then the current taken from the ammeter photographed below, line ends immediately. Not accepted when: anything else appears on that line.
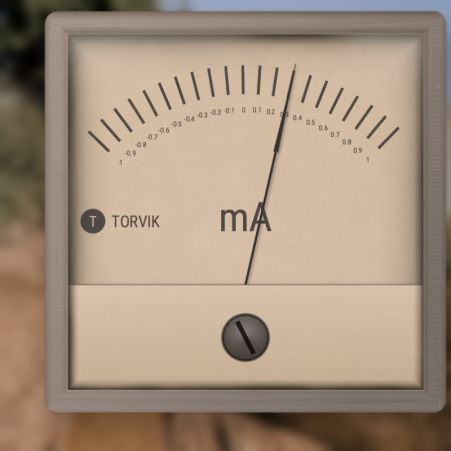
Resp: 0.3 mA
